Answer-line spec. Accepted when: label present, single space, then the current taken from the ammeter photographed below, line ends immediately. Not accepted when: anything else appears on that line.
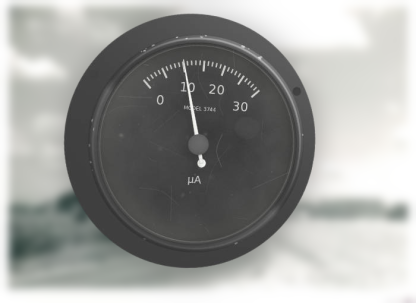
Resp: 10 µA
